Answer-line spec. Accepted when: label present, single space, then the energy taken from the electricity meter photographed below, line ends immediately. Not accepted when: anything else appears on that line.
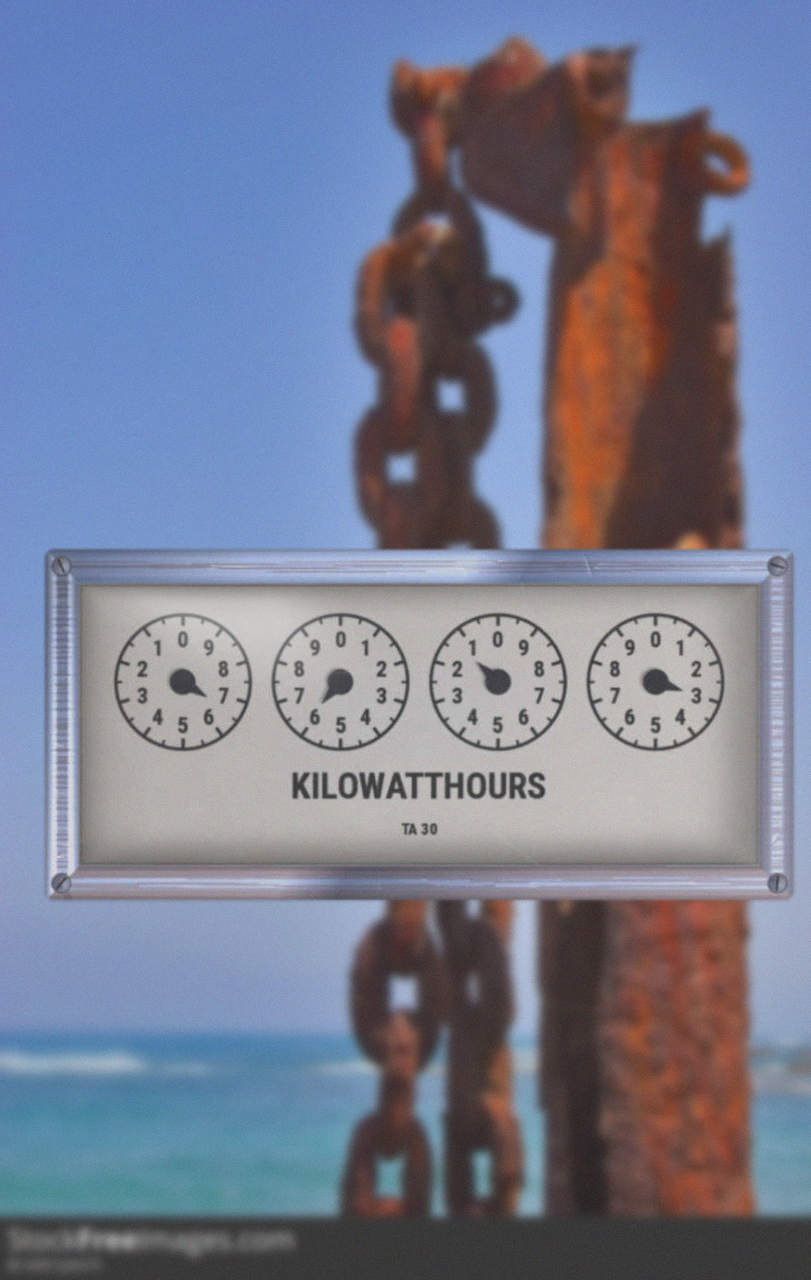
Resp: 6613 kWh
